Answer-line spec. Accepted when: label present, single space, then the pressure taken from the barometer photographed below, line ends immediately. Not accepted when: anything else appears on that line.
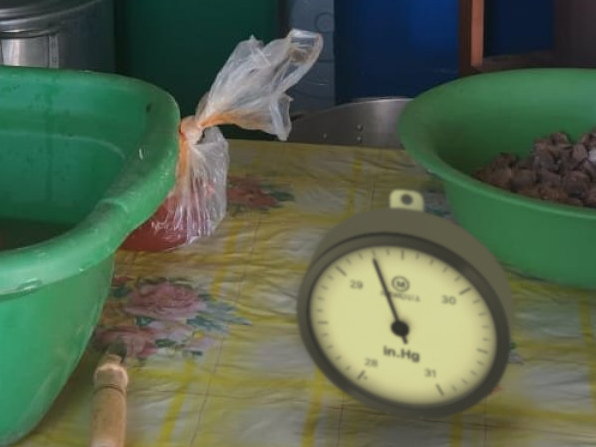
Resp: 29.3 inHg
